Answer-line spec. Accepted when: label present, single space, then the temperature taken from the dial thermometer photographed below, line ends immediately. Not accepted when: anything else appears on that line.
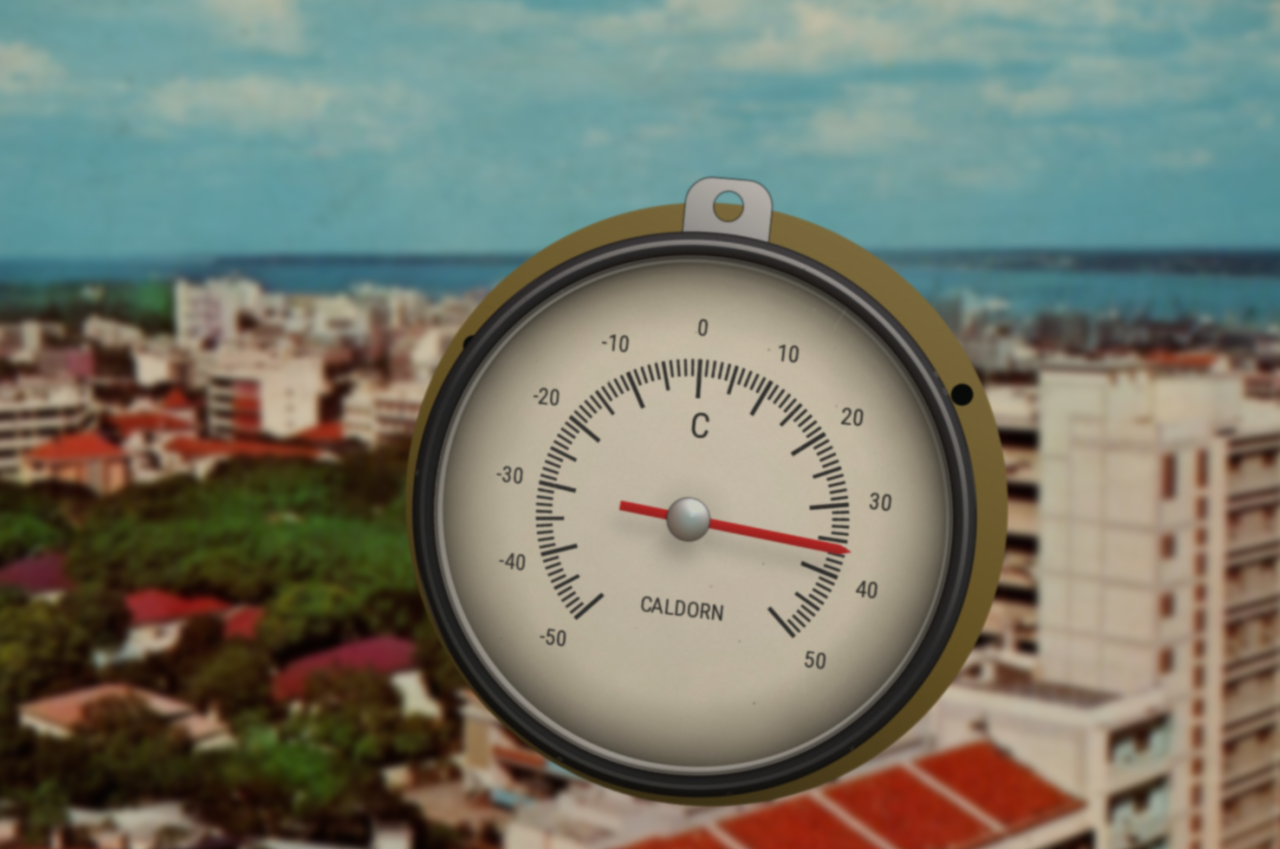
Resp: 36 °C
